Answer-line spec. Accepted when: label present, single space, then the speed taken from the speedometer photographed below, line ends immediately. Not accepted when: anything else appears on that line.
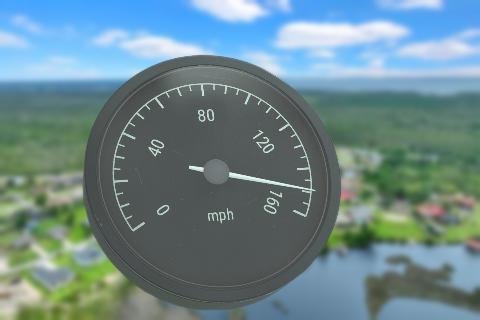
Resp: 150 mph
